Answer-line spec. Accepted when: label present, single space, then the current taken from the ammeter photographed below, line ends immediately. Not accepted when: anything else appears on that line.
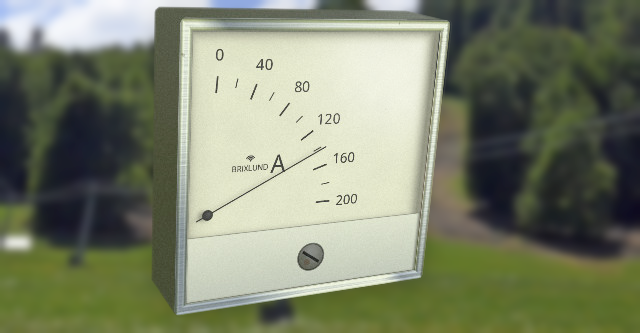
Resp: 140 A
